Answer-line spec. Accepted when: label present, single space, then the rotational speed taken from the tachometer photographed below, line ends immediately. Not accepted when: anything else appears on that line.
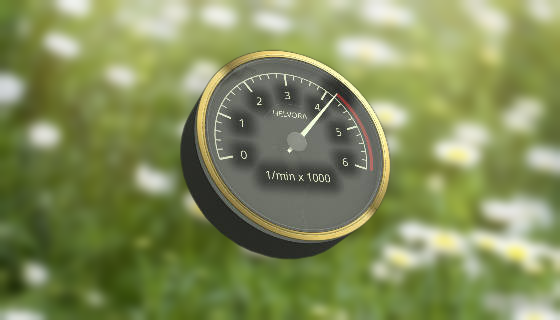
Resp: 4200 rpm
